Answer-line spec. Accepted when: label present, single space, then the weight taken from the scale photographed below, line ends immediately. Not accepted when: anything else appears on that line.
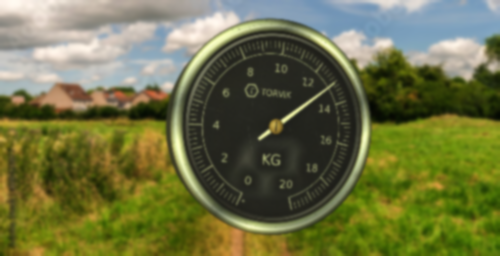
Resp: 13 kg
